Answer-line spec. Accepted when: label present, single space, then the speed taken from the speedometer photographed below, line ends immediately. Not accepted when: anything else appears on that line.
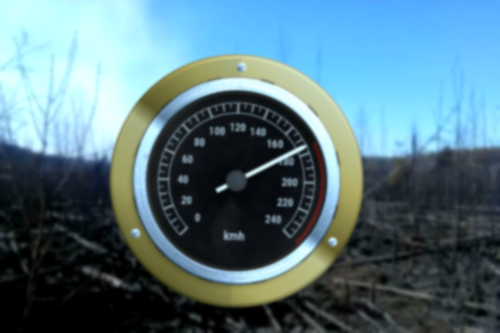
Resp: 175 km/h
